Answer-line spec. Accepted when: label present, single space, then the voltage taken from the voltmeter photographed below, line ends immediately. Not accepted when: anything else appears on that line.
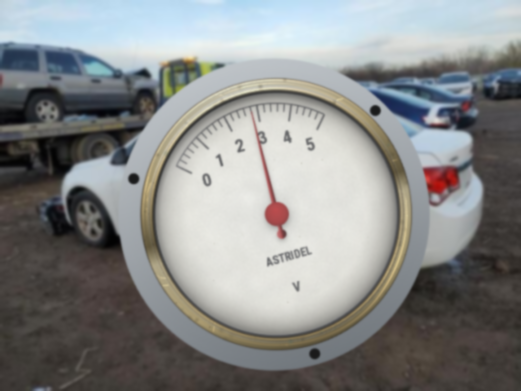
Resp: 2.8 V
